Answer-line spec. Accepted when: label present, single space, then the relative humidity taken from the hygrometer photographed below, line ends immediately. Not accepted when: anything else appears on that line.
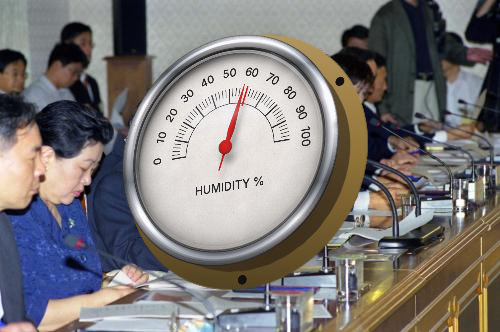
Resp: 60 %
